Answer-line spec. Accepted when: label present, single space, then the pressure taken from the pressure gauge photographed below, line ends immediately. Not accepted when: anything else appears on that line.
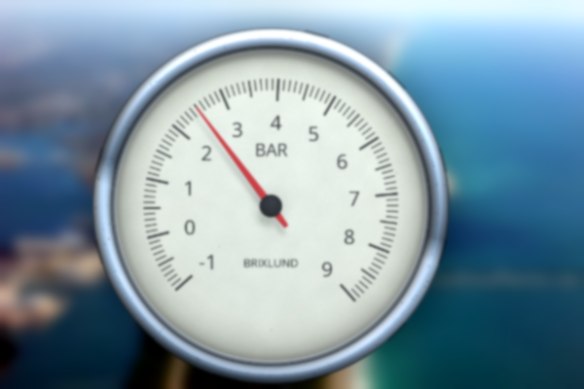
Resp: 2.5 bar
